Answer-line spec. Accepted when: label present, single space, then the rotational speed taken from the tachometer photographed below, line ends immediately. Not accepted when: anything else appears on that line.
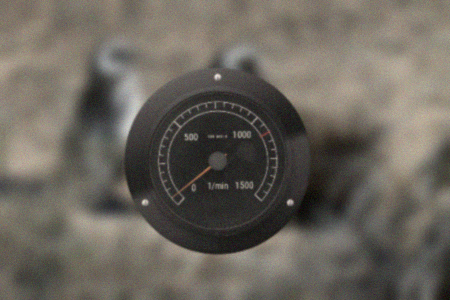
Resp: 50 rpm
